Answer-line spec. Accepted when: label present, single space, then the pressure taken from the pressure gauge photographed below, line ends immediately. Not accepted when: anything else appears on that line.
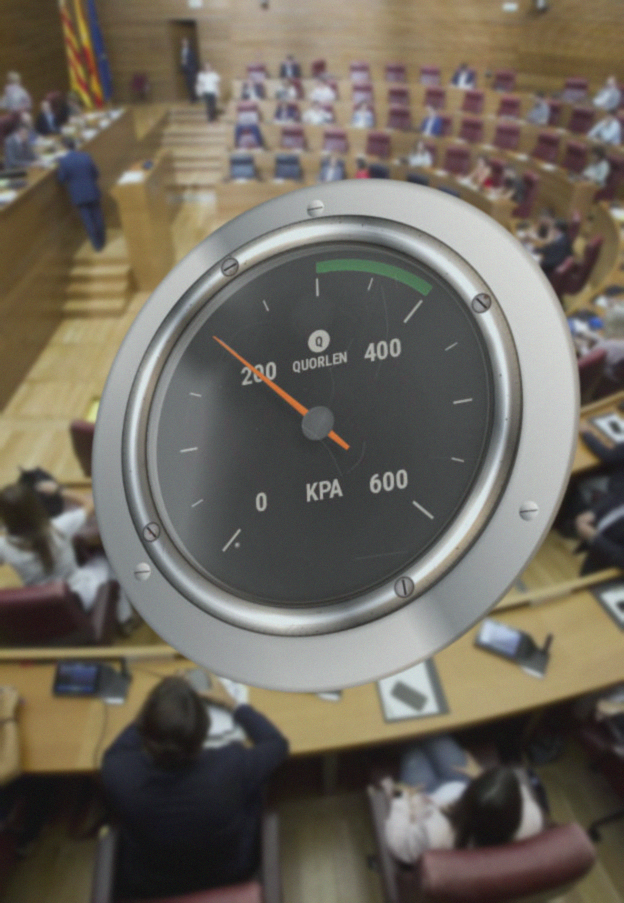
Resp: 200 kPa
